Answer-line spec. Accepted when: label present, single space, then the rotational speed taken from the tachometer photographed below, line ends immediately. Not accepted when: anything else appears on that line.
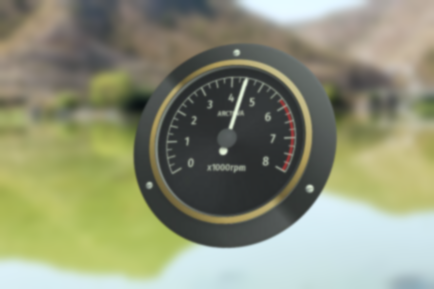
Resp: 4500 rpm
